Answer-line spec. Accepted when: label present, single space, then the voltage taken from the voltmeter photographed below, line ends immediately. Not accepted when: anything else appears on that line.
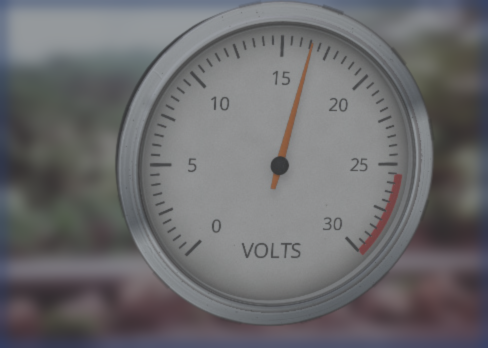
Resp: 16.5 V
